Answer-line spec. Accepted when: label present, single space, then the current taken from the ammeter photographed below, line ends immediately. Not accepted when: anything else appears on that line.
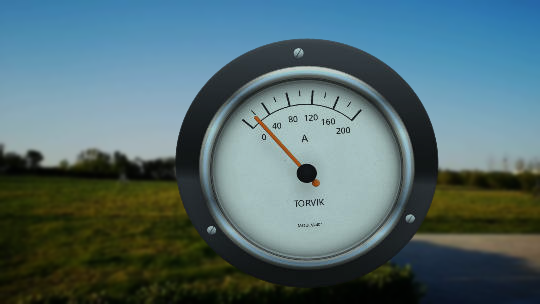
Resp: 20 A
